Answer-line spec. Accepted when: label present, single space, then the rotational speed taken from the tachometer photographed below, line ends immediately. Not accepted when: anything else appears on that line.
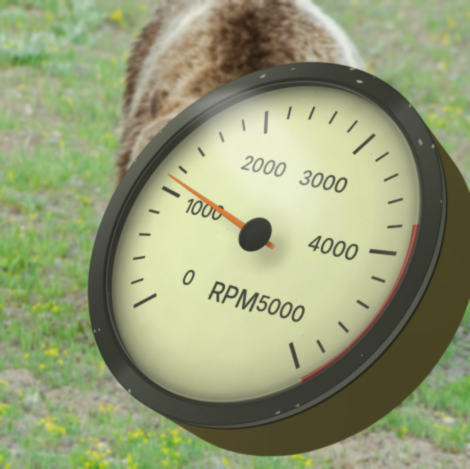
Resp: 1100 rpm
